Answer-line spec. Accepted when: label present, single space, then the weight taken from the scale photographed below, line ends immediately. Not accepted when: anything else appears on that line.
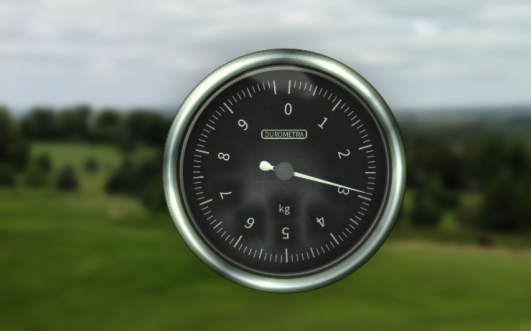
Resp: 2.9 kg
